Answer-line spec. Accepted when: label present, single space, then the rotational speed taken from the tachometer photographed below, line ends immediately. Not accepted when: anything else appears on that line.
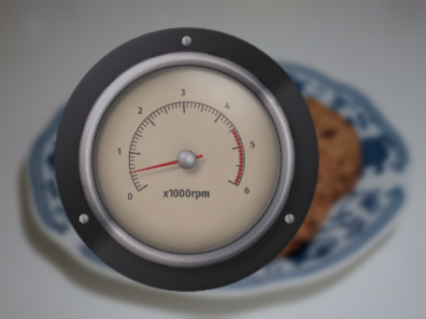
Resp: 500 rpm
